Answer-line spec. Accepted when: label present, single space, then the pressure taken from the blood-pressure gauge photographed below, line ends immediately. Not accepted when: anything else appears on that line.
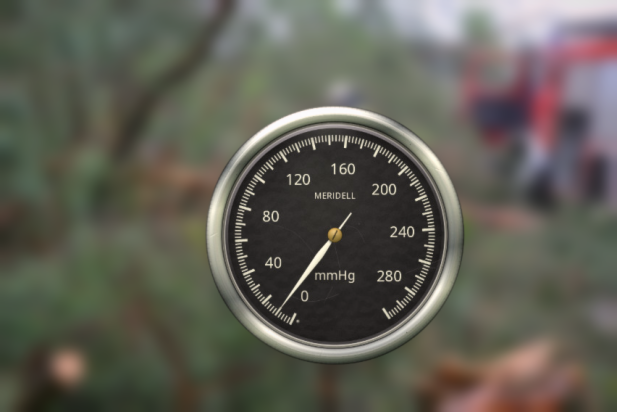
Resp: 10 mmHg
